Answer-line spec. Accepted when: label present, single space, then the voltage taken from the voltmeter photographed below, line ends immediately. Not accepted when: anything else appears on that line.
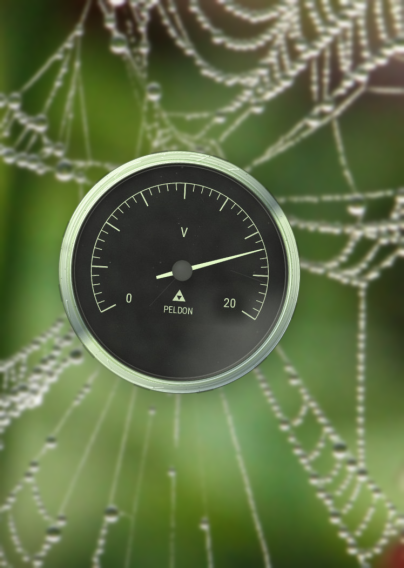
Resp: 16 V
